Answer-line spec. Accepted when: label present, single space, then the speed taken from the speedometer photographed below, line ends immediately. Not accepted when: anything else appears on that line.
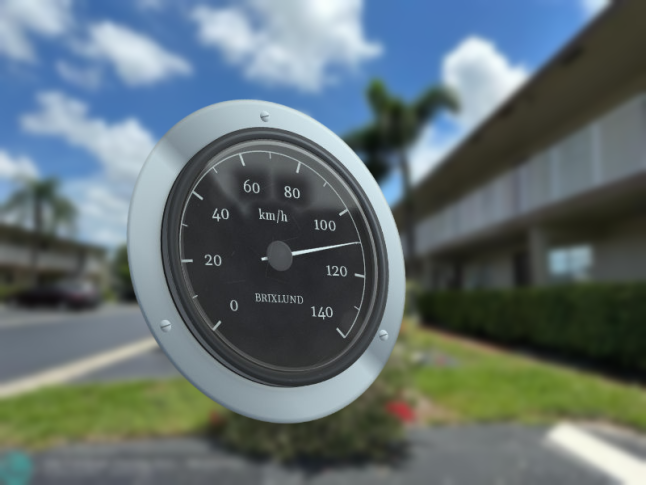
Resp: 110 km/h
